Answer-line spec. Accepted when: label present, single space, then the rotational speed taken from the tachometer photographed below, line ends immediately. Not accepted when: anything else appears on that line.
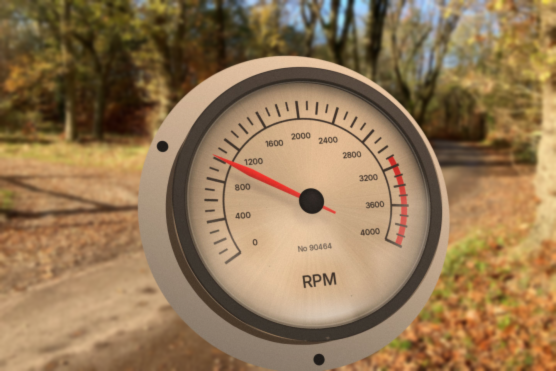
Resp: 1000 rpm
